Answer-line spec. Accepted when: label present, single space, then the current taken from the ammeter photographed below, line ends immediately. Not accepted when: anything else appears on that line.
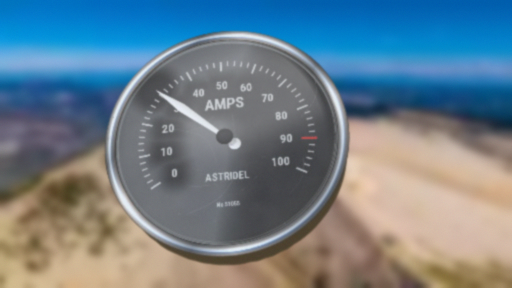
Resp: 30 A
